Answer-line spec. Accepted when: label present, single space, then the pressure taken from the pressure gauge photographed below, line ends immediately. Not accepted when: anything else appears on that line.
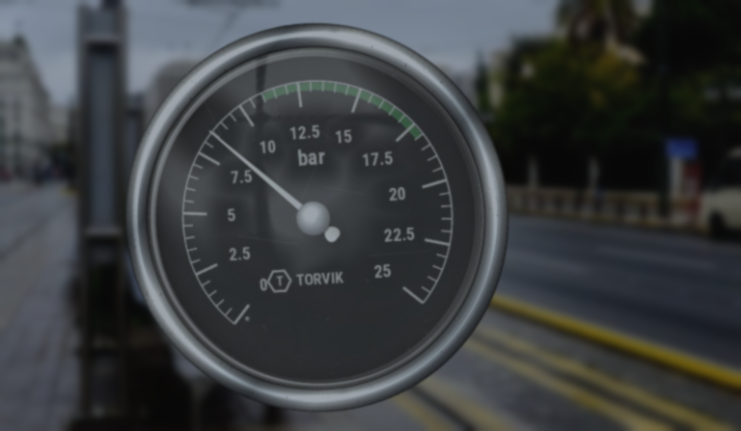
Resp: 8.5 bar
